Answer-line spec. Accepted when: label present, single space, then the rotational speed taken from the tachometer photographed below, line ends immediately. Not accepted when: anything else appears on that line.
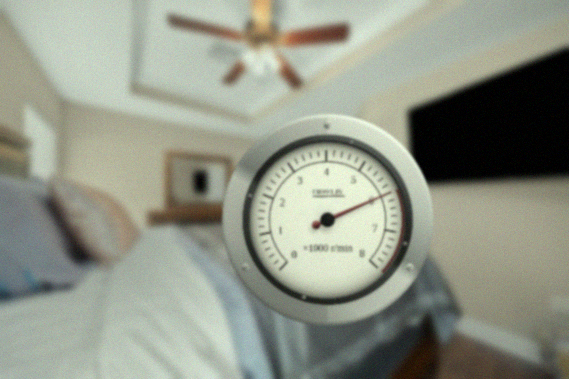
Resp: 6000 rpm
